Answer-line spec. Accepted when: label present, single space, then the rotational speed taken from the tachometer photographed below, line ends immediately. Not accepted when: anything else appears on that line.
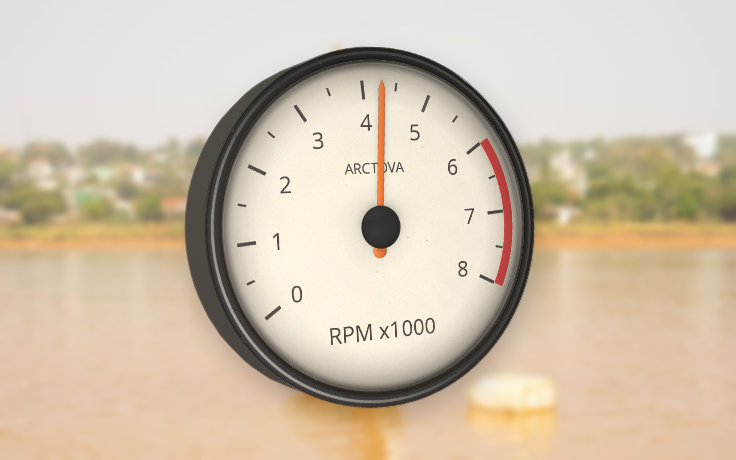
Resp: 4250 rpm
